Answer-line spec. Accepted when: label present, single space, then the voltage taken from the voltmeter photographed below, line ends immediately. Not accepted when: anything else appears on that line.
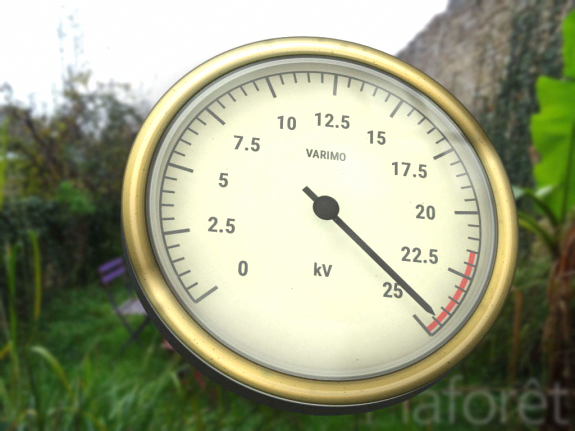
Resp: 24.5 kV
